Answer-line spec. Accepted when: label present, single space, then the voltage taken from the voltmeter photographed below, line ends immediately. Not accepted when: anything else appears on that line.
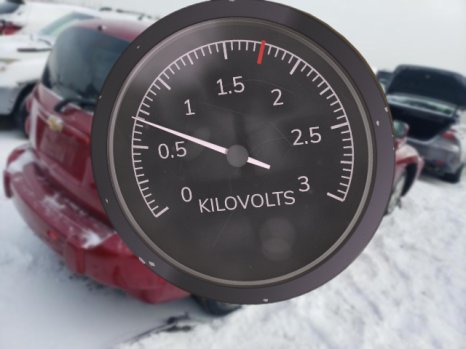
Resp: 0.7 kV
